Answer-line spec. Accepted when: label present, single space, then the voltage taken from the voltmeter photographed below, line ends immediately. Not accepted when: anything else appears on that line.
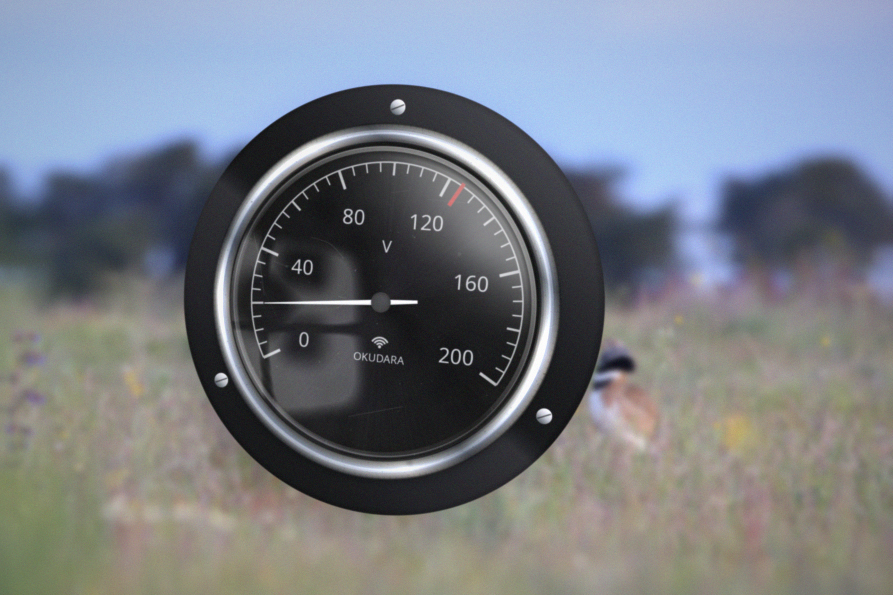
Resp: 20 V
